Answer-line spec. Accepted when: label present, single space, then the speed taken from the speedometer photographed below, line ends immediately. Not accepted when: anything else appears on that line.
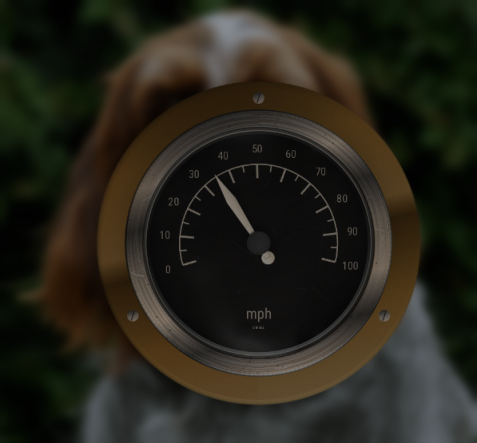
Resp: 35 mph
